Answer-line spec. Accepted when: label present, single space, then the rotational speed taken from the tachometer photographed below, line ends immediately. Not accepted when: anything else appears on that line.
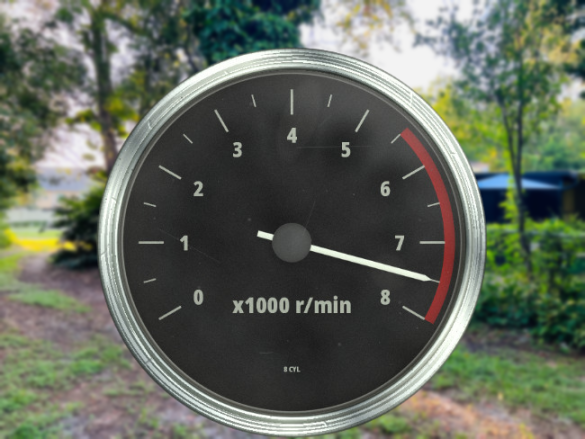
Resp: 7500 rpm
